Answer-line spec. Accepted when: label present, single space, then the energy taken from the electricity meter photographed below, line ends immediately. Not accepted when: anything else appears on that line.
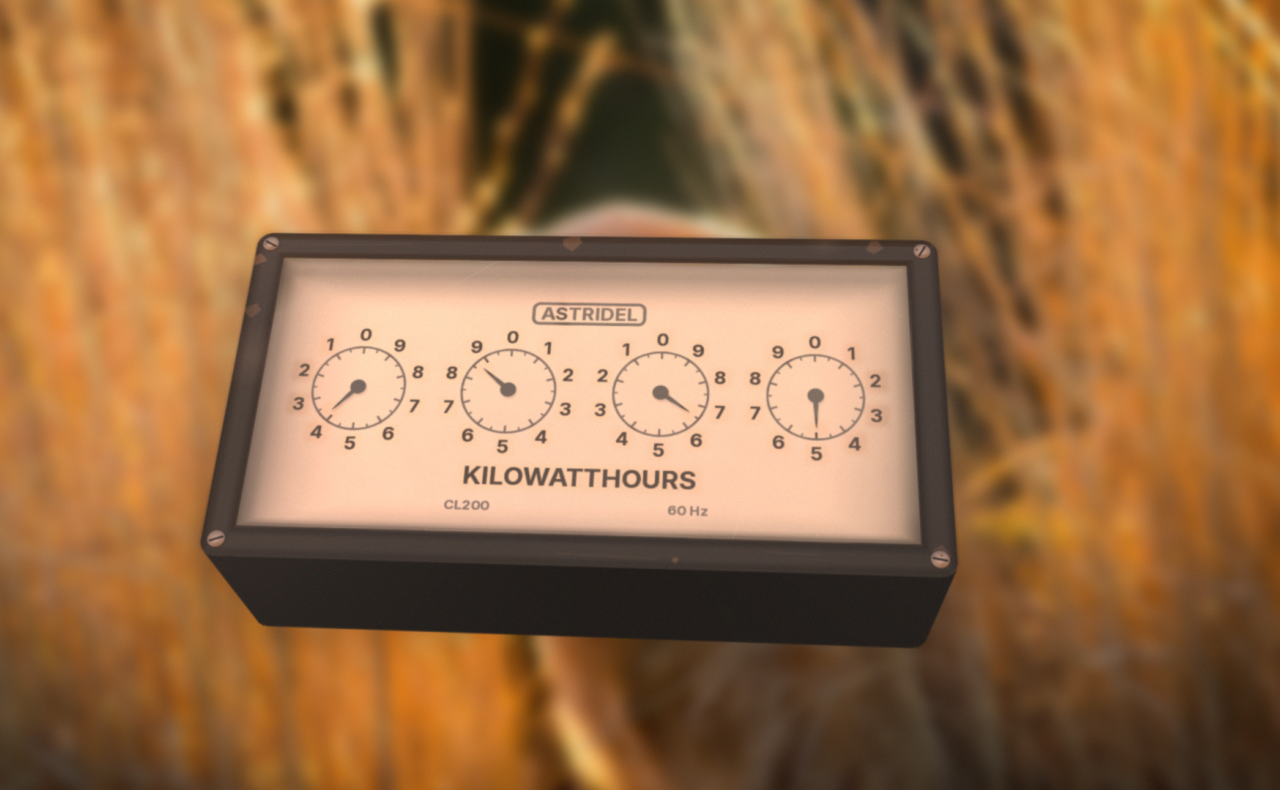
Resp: 3865 kWh
